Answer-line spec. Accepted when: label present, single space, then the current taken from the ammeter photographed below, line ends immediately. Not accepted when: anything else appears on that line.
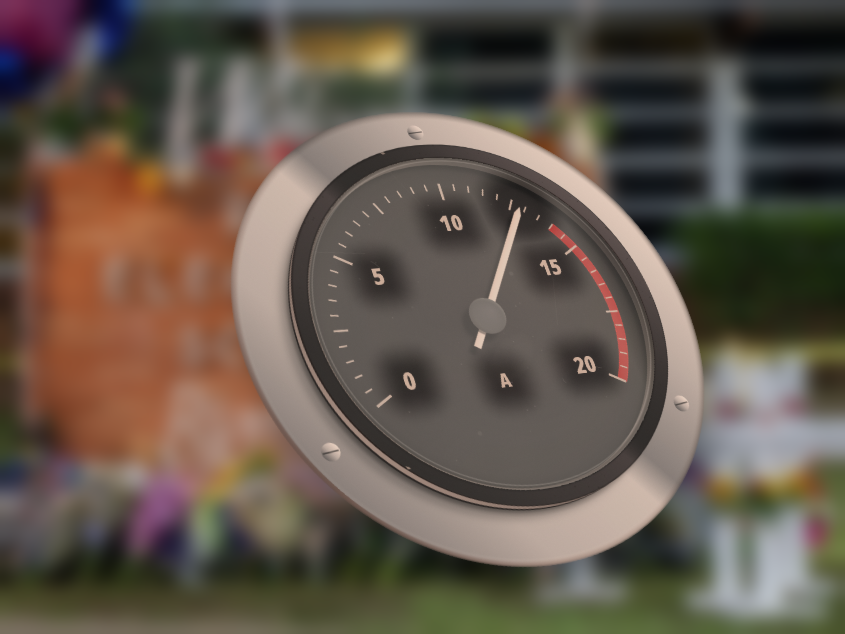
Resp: 12.75 A
